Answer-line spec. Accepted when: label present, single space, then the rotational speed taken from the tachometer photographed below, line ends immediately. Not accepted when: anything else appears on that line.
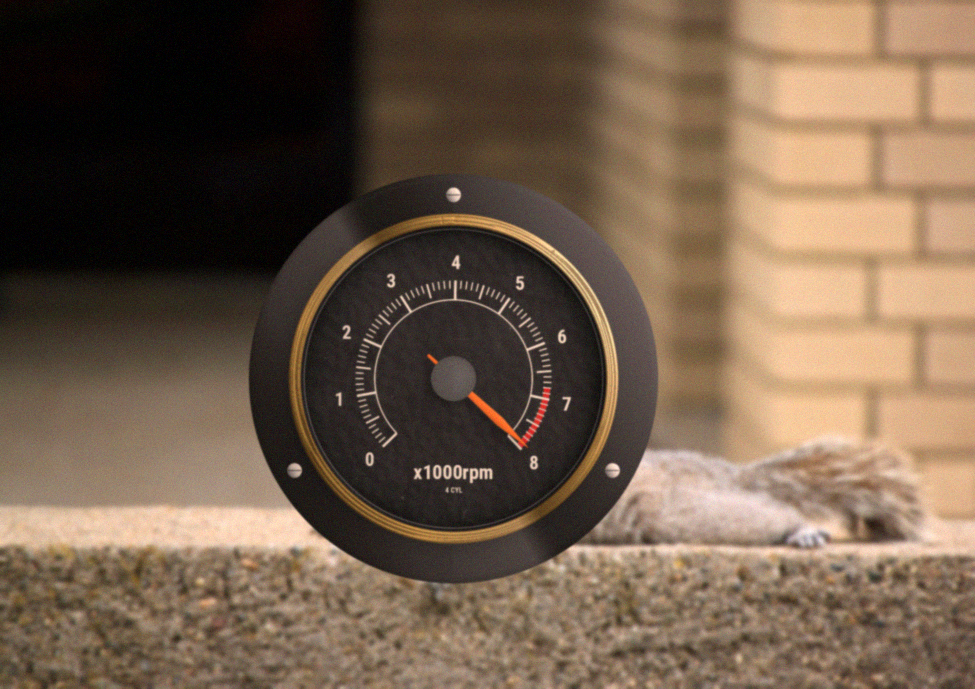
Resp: 7900 rpm
